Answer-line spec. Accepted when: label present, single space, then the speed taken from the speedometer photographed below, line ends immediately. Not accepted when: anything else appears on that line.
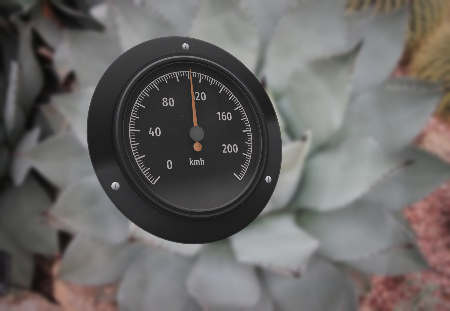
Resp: 110 km/h
